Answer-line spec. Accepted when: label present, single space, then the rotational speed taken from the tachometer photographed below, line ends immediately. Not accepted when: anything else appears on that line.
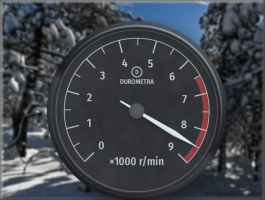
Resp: 8500 rpm
